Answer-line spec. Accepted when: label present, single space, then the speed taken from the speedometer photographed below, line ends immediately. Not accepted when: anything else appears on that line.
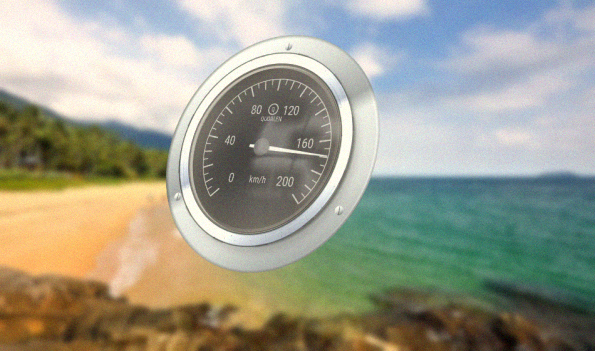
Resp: 170 km/h
